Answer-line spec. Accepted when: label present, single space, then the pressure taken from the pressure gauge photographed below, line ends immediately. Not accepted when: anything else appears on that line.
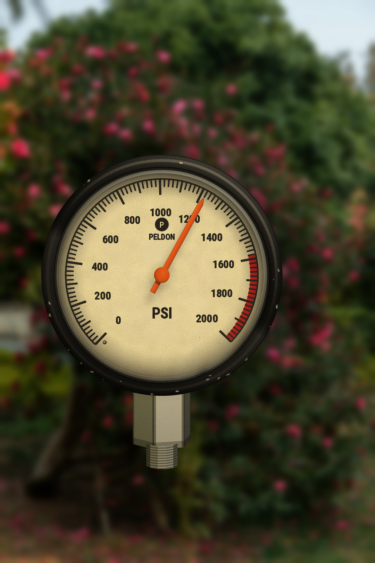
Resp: 1220 psi
